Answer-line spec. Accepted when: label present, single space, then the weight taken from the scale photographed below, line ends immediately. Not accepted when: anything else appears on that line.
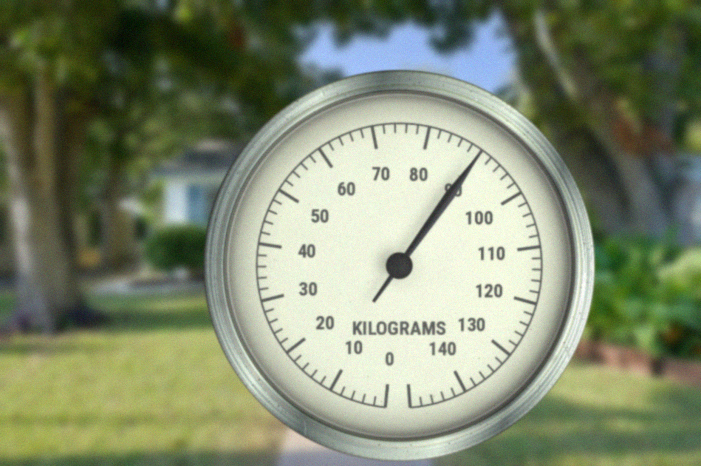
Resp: 90 kg
